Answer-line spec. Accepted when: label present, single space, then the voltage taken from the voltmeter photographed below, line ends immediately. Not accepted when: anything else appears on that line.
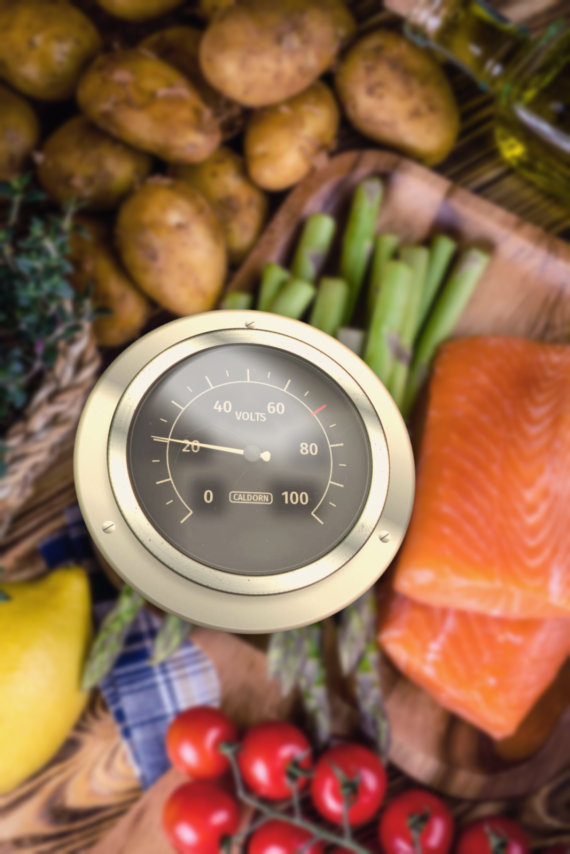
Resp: 20 V
